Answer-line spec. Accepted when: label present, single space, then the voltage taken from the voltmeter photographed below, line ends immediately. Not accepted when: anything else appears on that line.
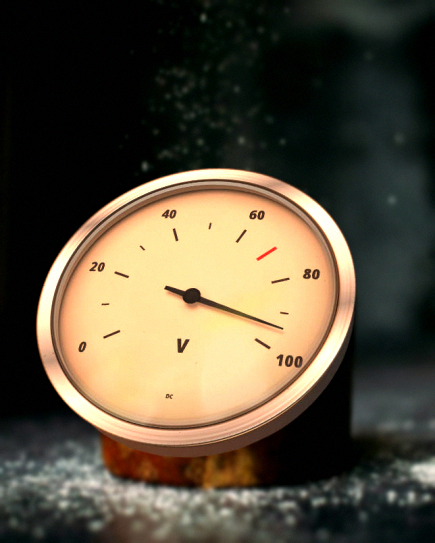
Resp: 95 V
